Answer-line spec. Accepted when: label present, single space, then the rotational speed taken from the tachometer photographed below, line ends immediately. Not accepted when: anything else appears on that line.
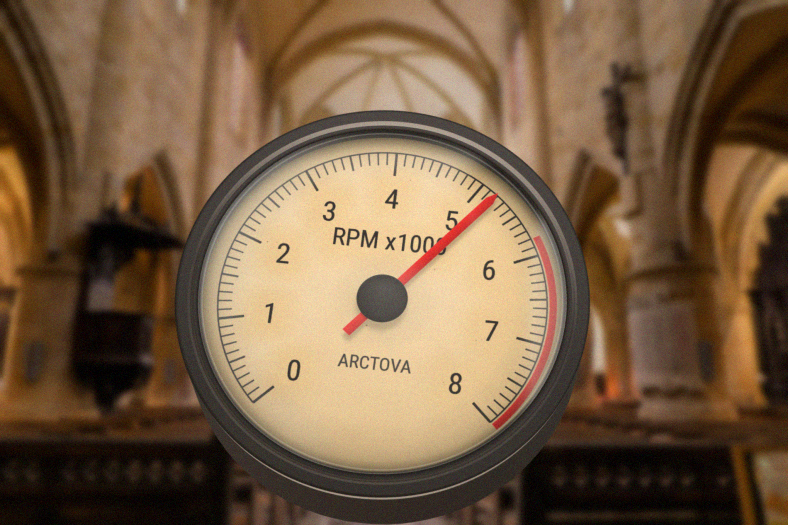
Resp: 5200 rpm
